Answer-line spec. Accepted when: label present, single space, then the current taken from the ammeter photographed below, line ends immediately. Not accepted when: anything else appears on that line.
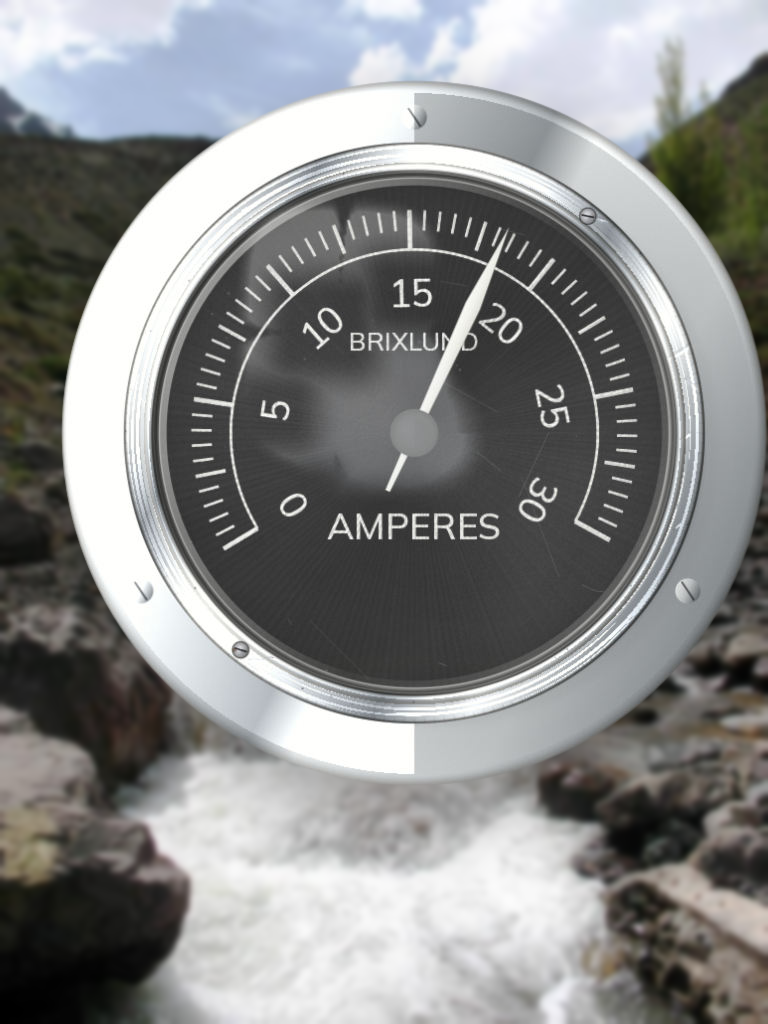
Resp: 18.25 A
